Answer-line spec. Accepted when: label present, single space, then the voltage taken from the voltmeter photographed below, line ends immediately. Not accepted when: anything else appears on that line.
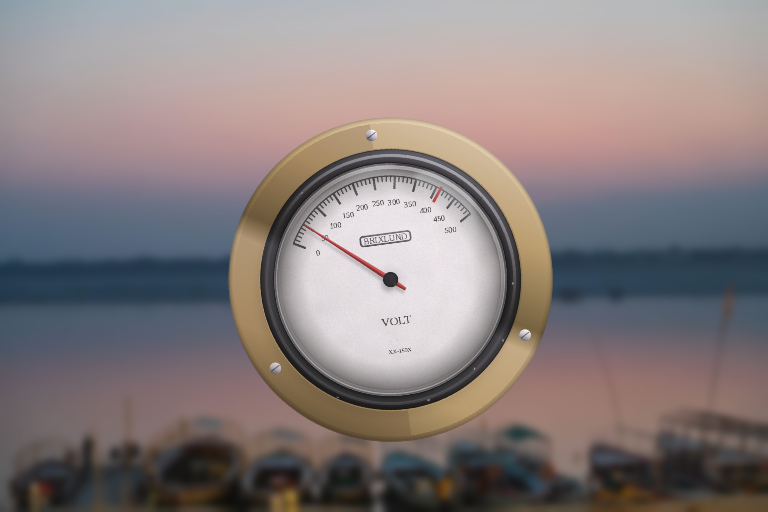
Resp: 50 V
